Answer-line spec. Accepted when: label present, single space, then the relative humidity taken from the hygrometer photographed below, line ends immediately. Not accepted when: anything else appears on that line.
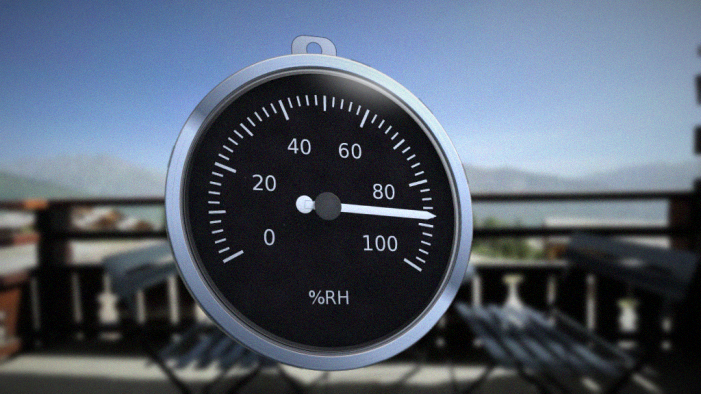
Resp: 88 %
